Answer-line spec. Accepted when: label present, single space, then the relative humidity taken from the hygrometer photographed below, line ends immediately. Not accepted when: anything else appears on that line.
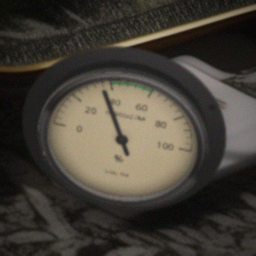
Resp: 36 %
